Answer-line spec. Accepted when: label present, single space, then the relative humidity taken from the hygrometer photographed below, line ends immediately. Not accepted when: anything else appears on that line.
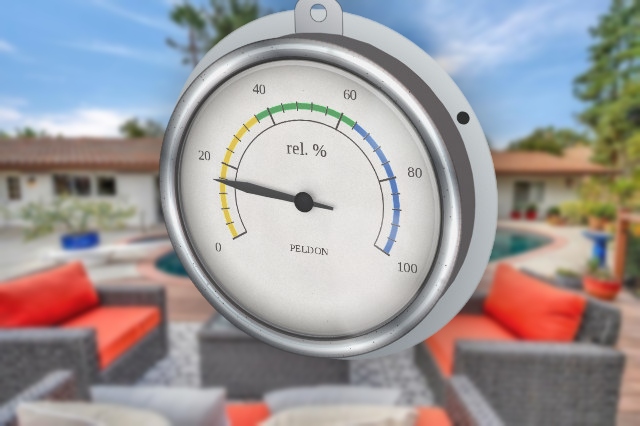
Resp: 16 %
